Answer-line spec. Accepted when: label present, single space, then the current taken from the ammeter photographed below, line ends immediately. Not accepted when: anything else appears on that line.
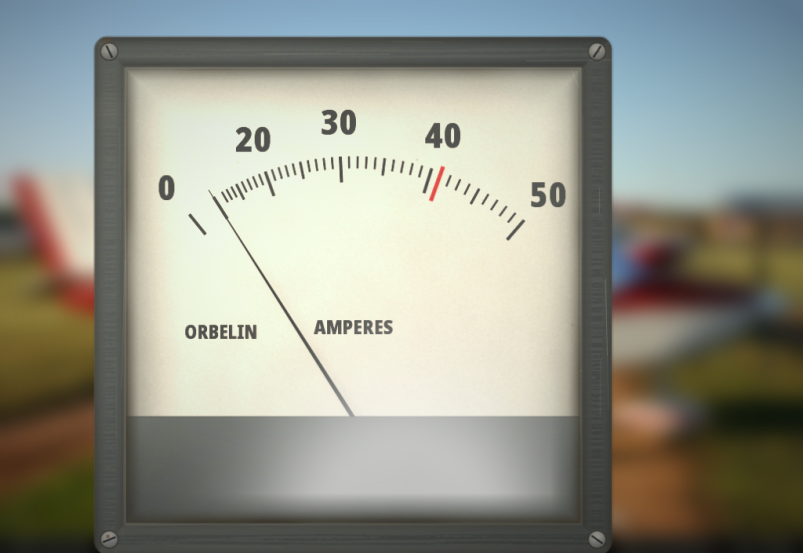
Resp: 10 A
